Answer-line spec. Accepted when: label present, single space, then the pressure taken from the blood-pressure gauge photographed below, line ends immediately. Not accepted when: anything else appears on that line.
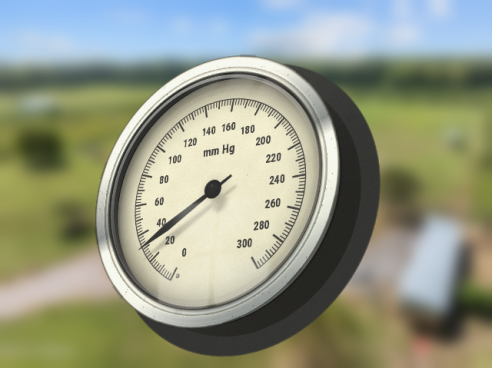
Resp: 30 mmHg
